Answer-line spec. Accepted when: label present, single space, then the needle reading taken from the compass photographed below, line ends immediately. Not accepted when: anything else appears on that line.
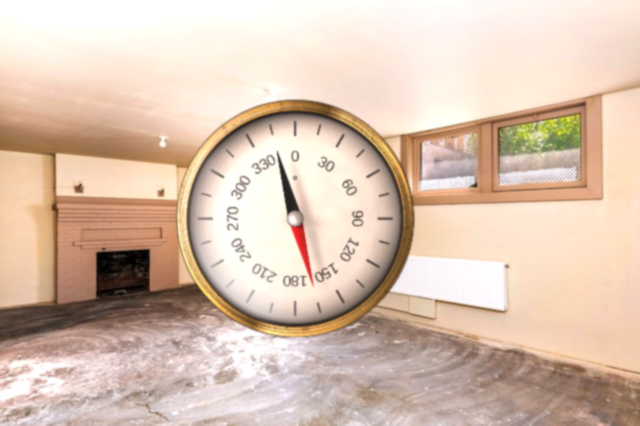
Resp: 165 °
